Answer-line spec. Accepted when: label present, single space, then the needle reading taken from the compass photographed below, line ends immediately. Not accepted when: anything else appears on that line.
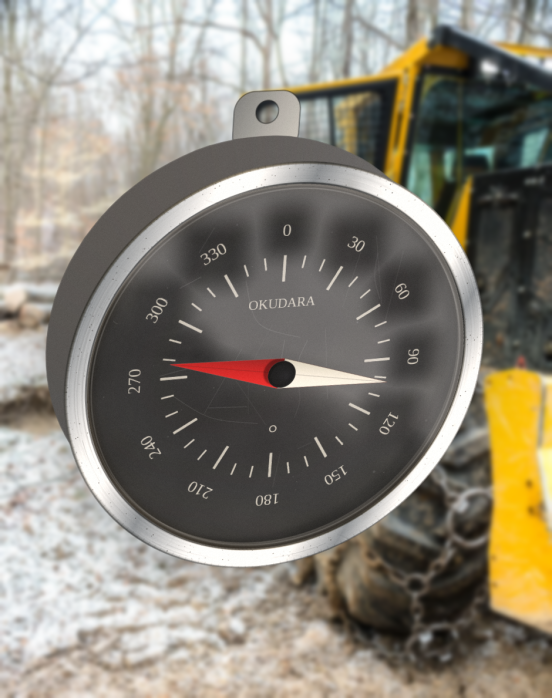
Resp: 280 °
